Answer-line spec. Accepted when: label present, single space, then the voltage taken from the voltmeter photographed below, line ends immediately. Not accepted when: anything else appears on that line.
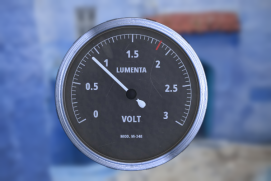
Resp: 0.9 V
